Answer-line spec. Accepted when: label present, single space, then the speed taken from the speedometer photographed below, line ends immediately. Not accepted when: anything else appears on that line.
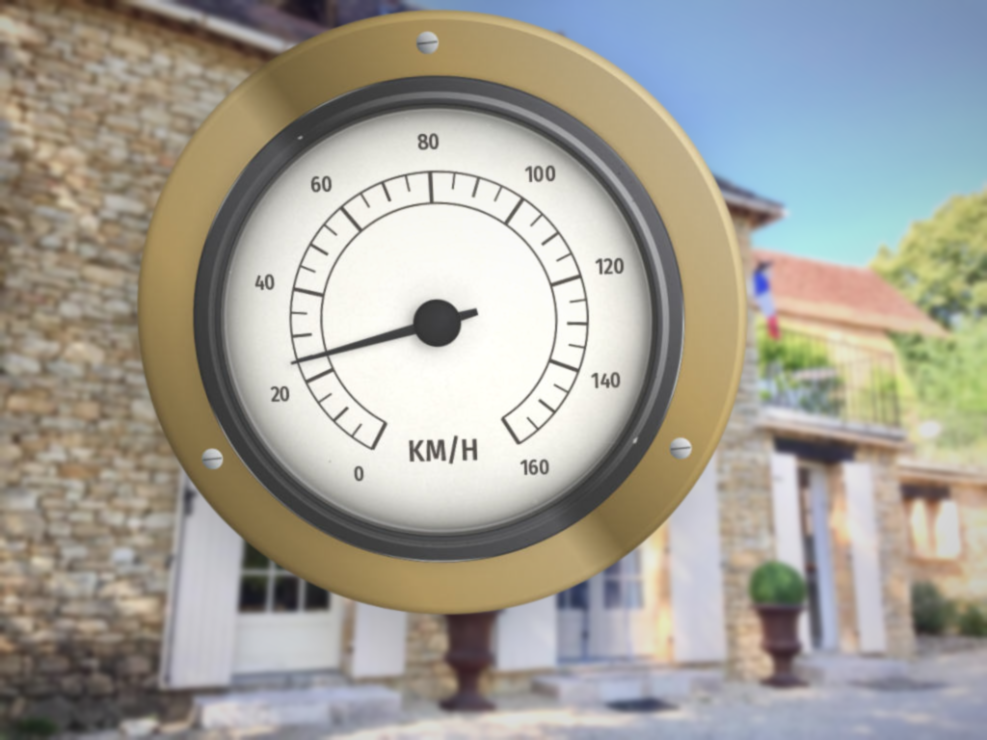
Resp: 25 km/h
